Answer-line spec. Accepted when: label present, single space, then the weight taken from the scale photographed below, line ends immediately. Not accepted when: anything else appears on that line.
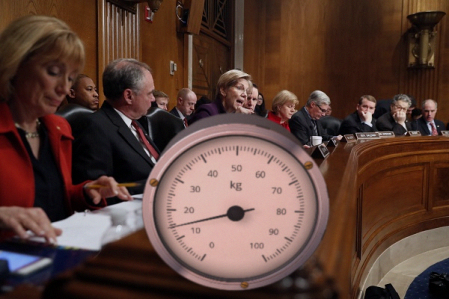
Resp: 15 kg
